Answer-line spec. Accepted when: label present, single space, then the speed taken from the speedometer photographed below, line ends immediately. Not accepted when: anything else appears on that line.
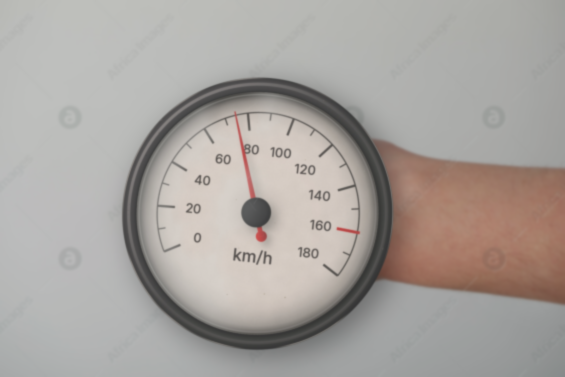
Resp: 75 km/h
